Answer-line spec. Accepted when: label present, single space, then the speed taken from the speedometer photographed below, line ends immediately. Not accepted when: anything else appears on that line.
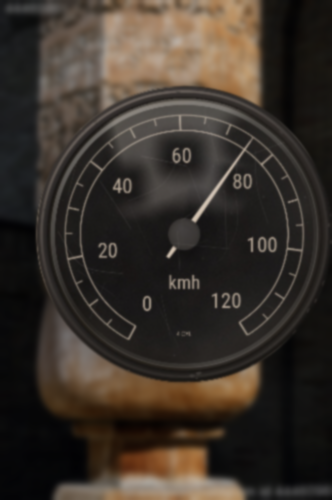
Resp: 75 km/h
